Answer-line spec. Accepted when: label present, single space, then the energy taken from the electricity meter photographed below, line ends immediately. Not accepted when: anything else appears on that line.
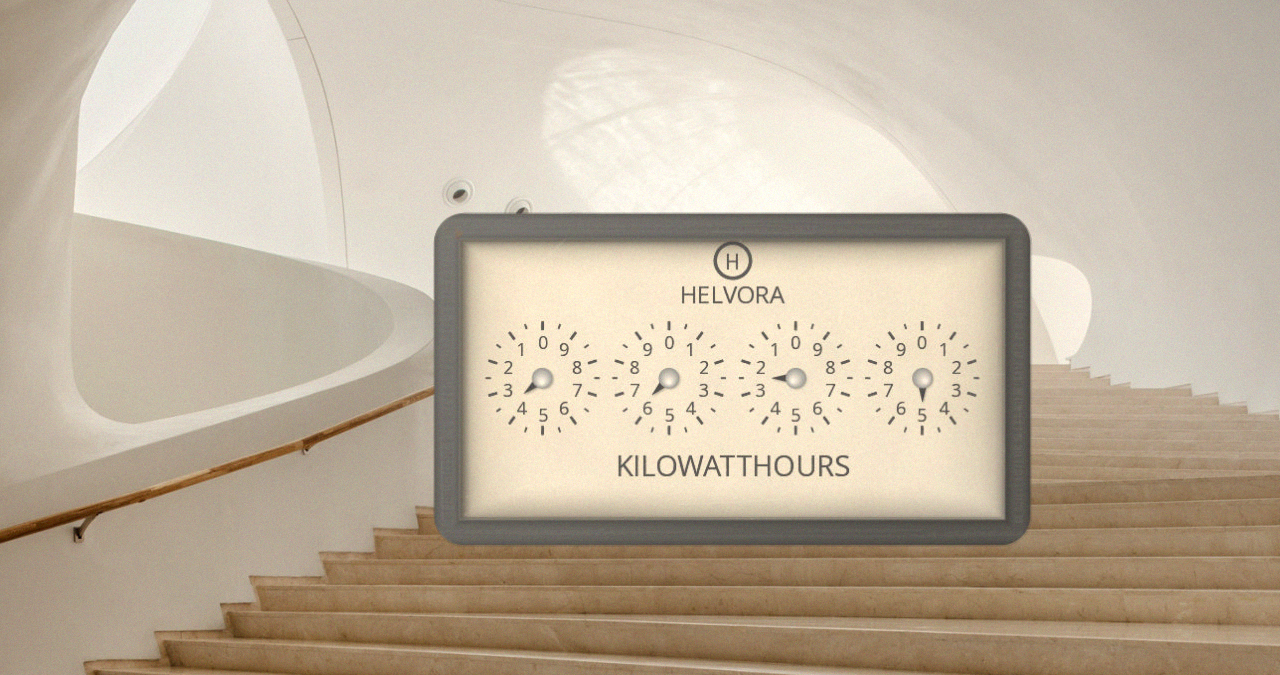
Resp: 3625 kWh
